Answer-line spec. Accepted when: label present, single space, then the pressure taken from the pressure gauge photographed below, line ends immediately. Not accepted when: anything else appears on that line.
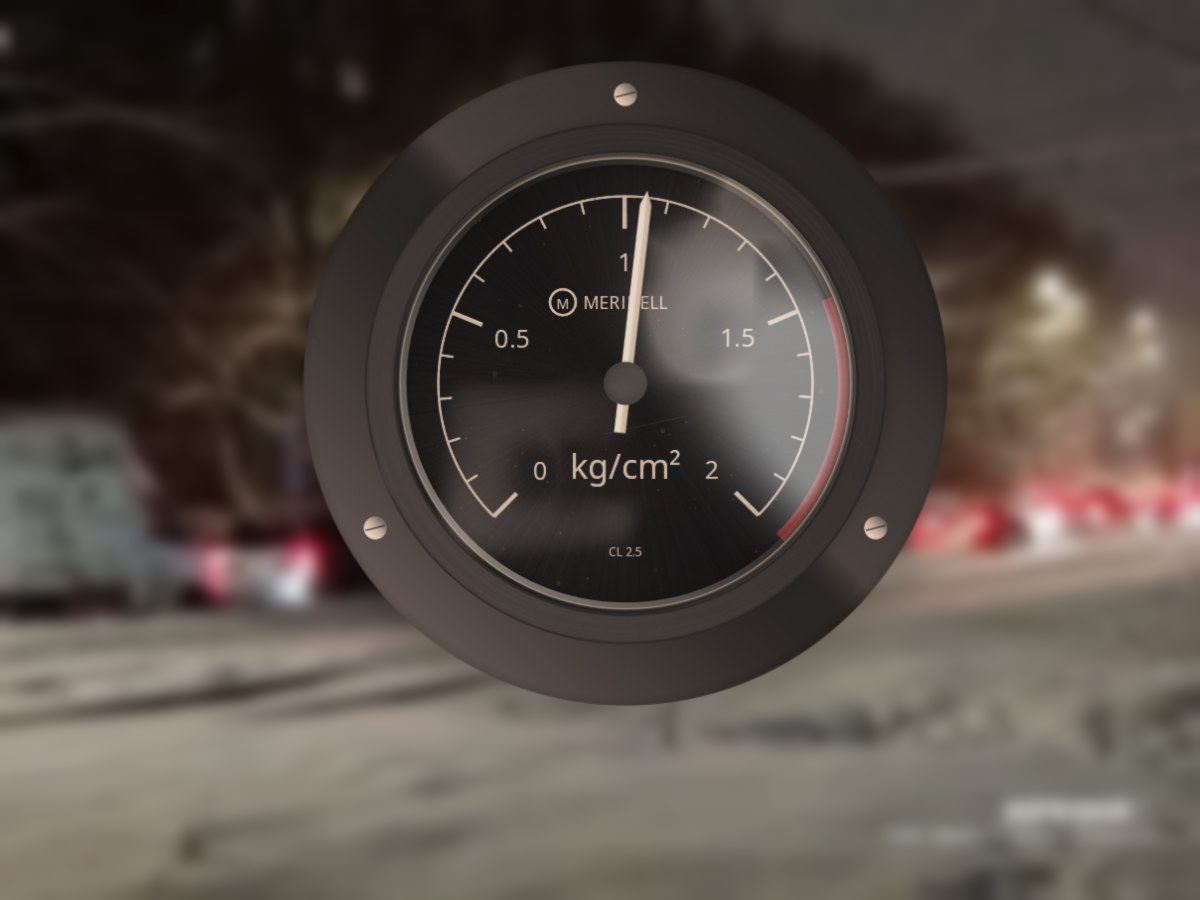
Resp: 1.05 kg/cm²
